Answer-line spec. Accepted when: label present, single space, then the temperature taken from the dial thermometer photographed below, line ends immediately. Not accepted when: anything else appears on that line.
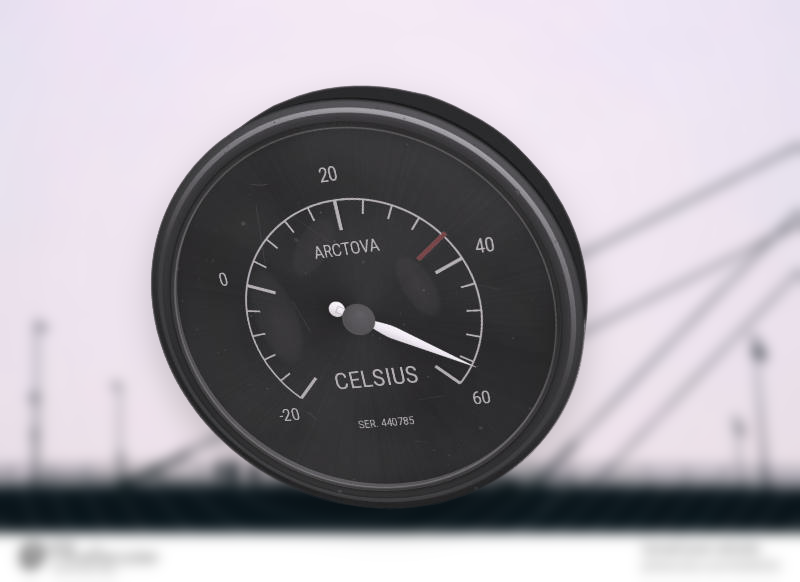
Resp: 56 °C
